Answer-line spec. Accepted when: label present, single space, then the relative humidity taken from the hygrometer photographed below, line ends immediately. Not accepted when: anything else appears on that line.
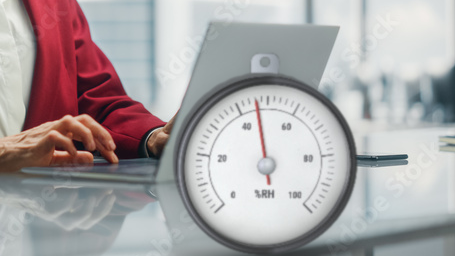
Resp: 46 %
